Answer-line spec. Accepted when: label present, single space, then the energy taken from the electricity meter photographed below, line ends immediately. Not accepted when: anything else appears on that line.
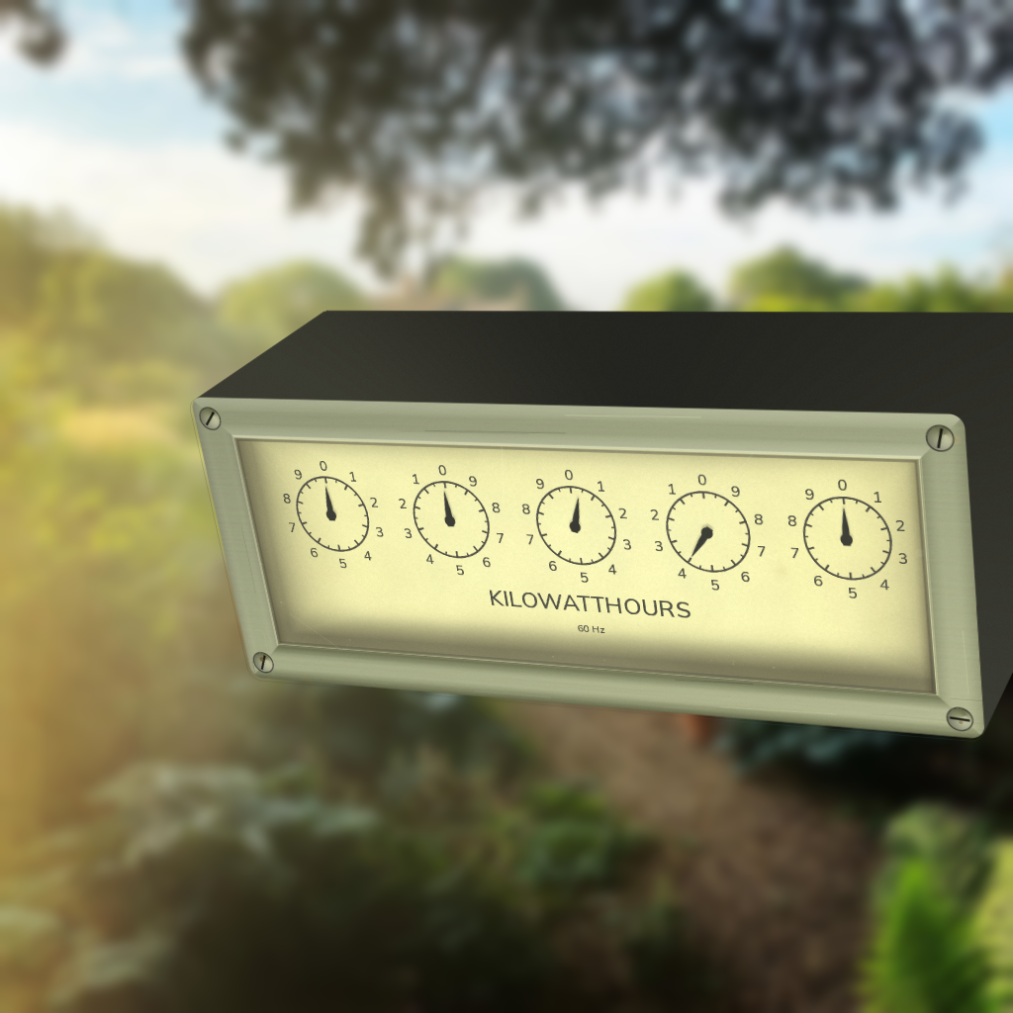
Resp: 40 kWh
